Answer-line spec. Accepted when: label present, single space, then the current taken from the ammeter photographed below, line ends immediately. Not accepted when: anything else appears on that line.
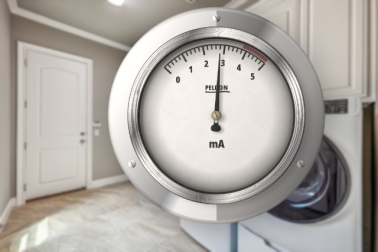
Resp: 2.8 mA
